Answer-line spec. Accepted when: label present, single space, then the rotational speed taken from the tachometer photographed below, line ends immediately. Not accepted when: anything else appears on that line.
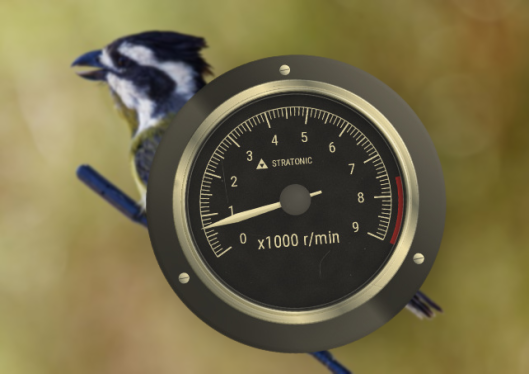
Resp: 700 rpm
